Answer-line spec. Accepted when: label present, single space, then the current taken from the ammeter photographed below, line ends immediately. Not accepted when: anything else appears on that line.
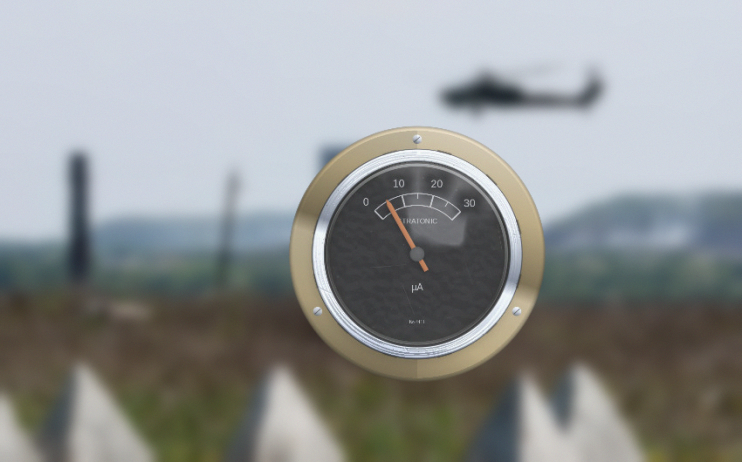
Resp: 5 µA
